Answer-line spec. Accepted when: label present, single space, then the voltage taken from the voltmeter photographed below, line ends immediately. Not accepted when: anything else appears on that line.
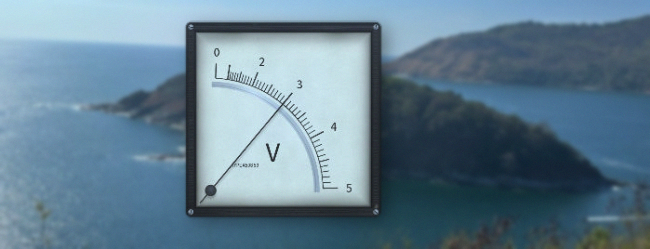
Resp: 3 V
